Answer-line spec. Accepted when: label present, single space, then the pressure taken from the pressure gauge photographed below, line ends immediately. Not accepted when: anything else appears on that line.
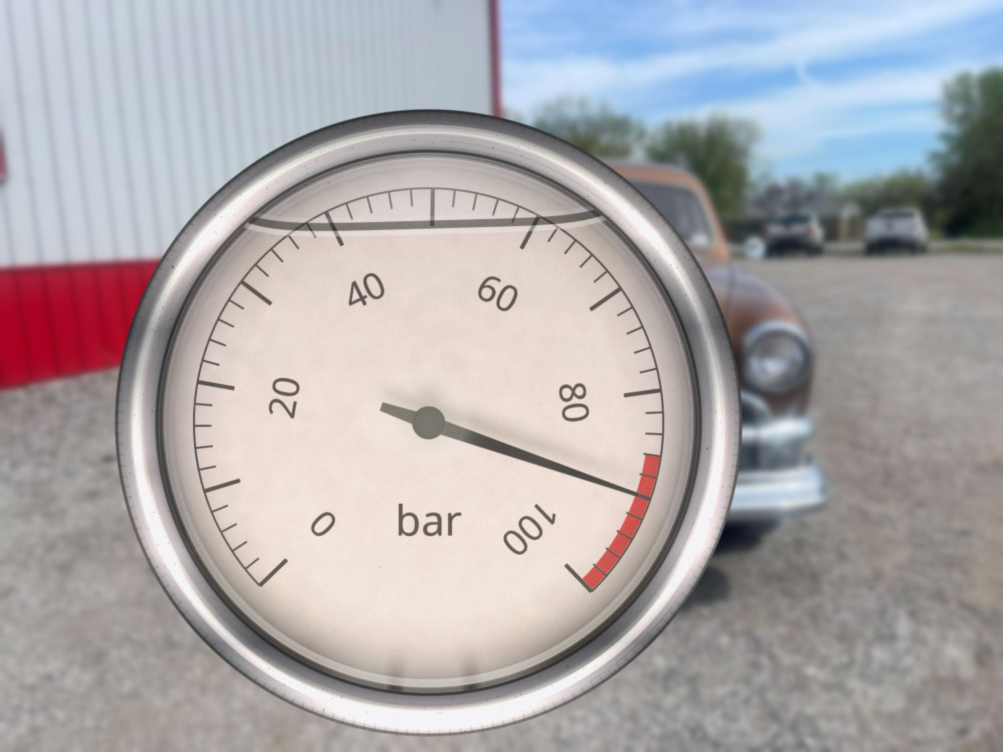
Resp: 90 bar
